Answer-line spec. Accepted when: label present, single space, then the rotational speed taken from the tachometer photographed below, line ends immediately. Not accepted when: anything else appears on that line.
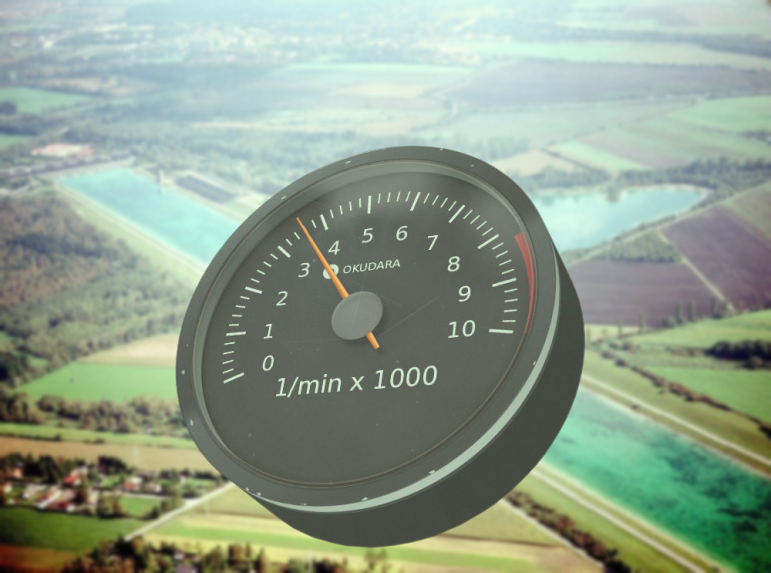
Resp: 3600 rpm
